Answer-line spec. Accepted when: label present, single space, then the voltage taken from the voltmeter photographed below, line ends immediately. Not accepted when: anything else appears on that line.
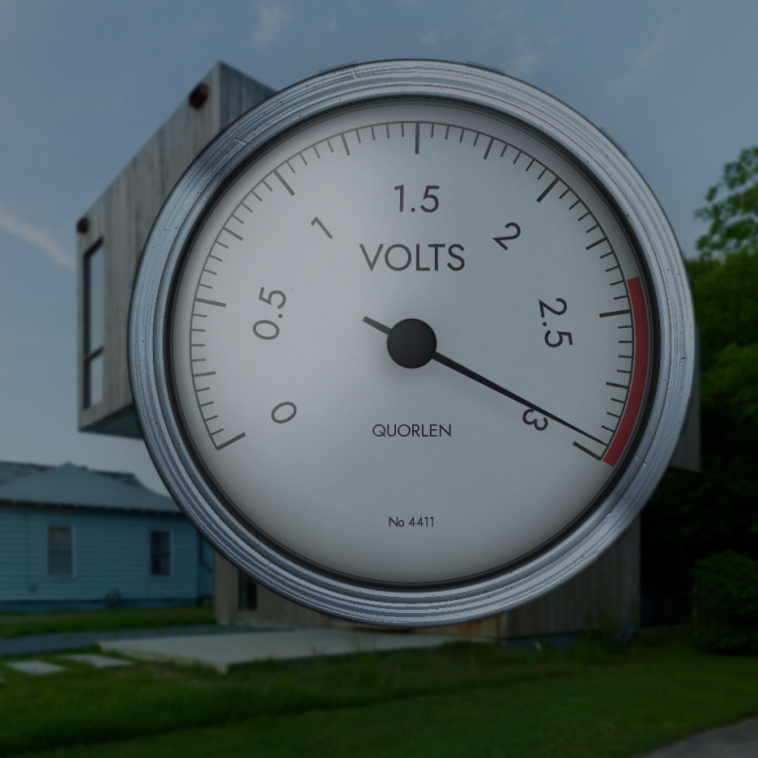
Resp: 2.95 V
